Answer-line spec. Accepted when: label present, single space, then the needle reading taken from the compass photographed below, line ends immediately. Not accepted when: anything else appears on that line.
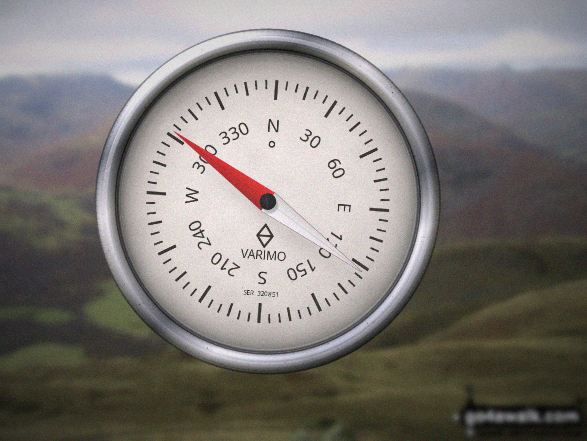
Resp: 302.5 °
